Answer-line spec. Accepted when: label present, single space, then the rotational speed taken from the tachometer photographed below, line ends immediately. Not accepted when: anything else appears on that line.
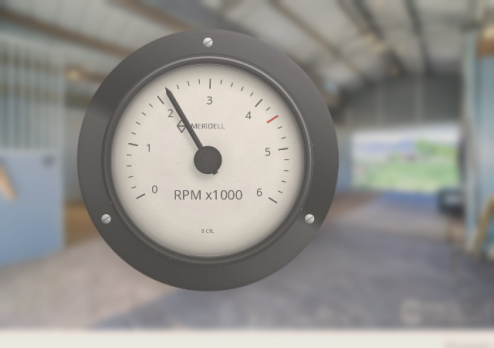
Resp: 2200 rpm
